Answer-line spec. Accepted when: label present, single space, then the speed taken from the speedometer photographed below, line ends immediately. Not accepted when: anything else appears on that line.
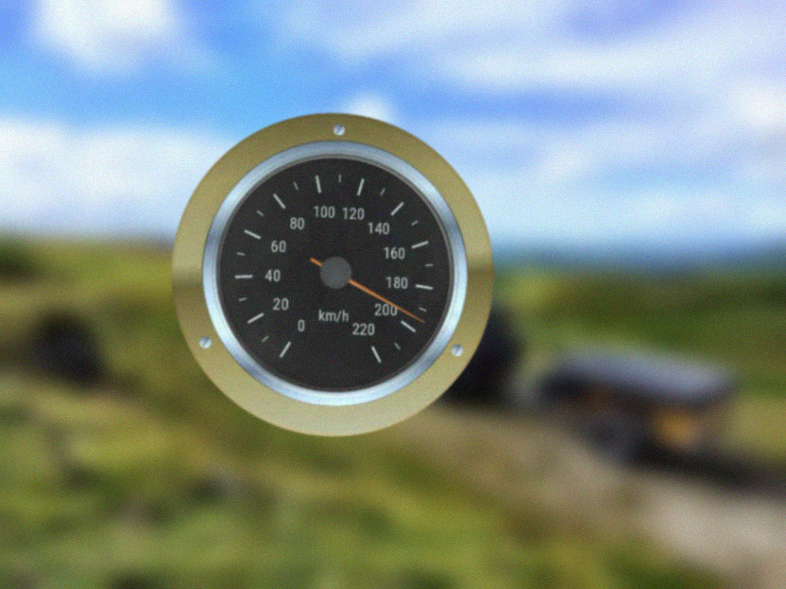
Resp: 195 km/h
